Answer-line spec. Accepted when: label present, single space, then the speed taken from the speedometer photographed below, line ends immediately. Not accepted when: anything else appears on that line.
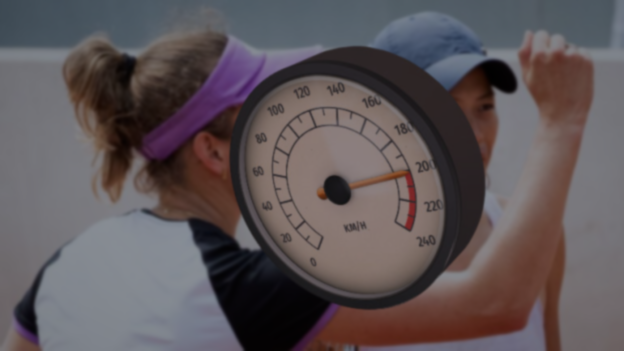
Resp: 200 km/h
